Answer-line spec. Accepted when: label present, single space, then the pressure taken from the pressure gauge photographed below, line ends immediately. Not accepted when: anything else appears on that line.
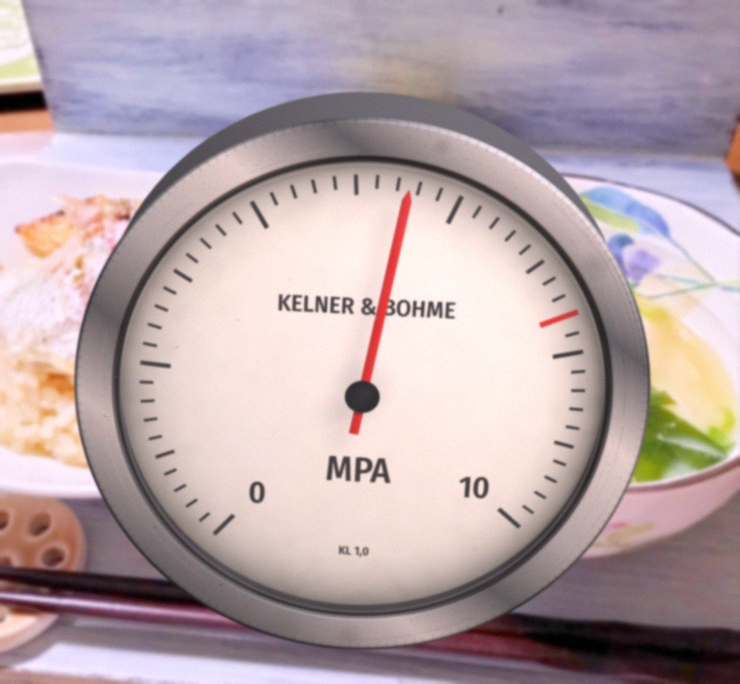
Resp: 5.5 MPa
